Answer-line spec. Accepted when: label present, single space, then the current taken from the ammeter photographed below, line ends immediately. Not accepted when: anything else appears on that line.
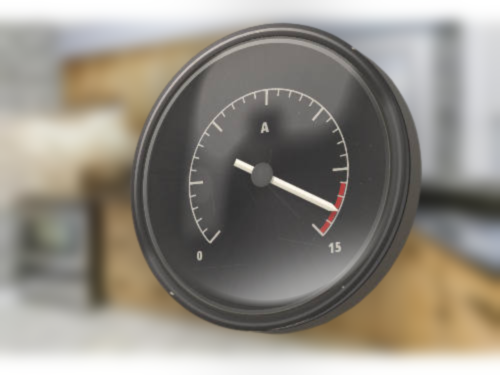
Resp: 14 A
